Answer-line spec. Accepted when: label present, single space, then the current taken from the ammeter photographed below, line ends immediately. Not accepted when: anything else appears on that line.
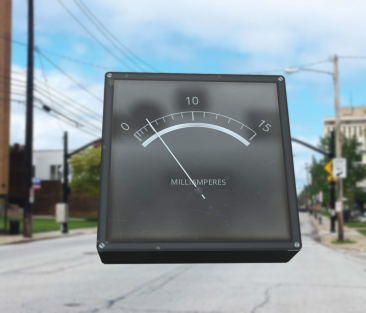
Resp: 5 mA
